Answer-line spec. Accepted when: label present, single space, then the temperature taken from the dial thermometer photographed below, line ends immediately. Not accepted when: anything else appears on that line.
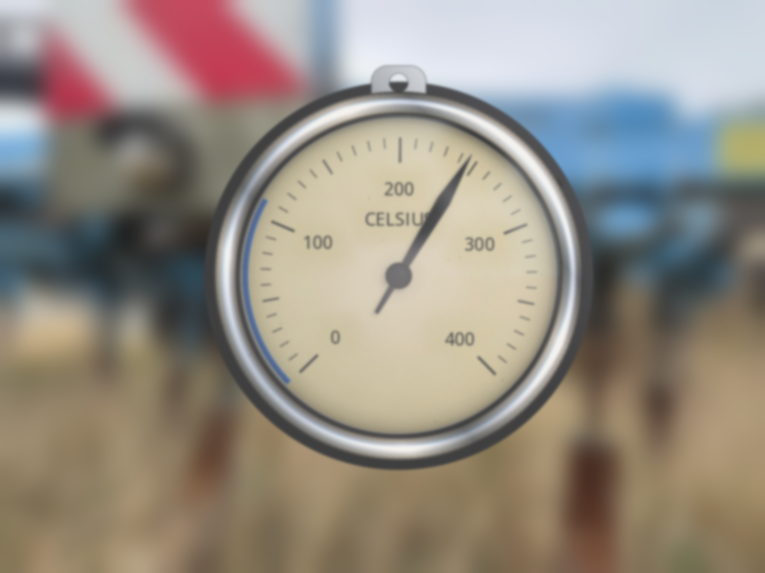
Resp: 245 °C
